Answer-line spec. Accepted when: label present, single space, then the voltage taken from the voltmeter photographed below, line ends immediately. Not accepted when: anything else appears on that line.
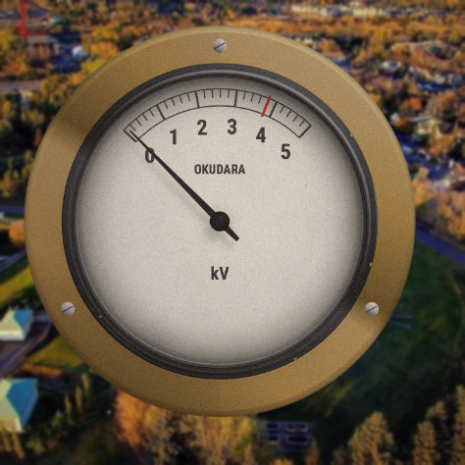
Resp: 0.1 kV
